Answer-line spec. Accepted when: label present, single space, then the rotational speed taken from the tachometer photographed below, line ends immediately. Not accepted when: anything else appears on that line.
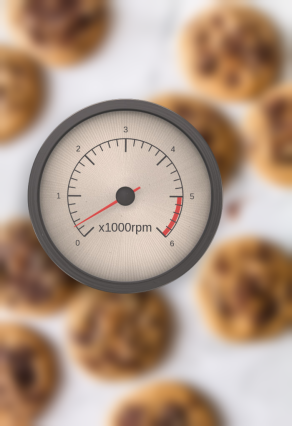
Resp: 300 rpm
